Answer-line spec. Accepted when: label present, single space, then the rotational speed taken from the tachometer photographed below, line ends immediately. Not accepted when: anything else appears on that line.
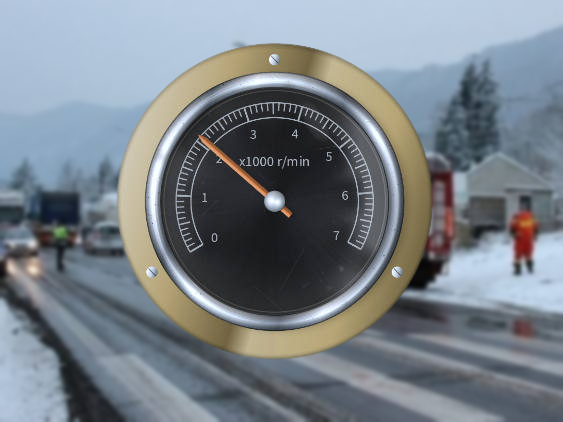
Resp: 2100 rpm
